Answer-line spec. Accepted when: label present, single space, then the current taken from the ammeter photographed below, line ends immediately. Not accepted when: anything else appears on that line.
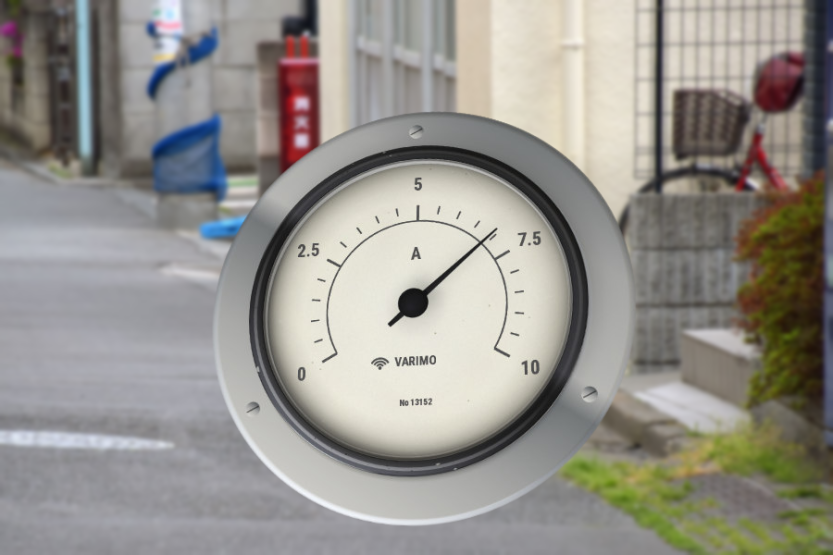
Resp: 7 A
